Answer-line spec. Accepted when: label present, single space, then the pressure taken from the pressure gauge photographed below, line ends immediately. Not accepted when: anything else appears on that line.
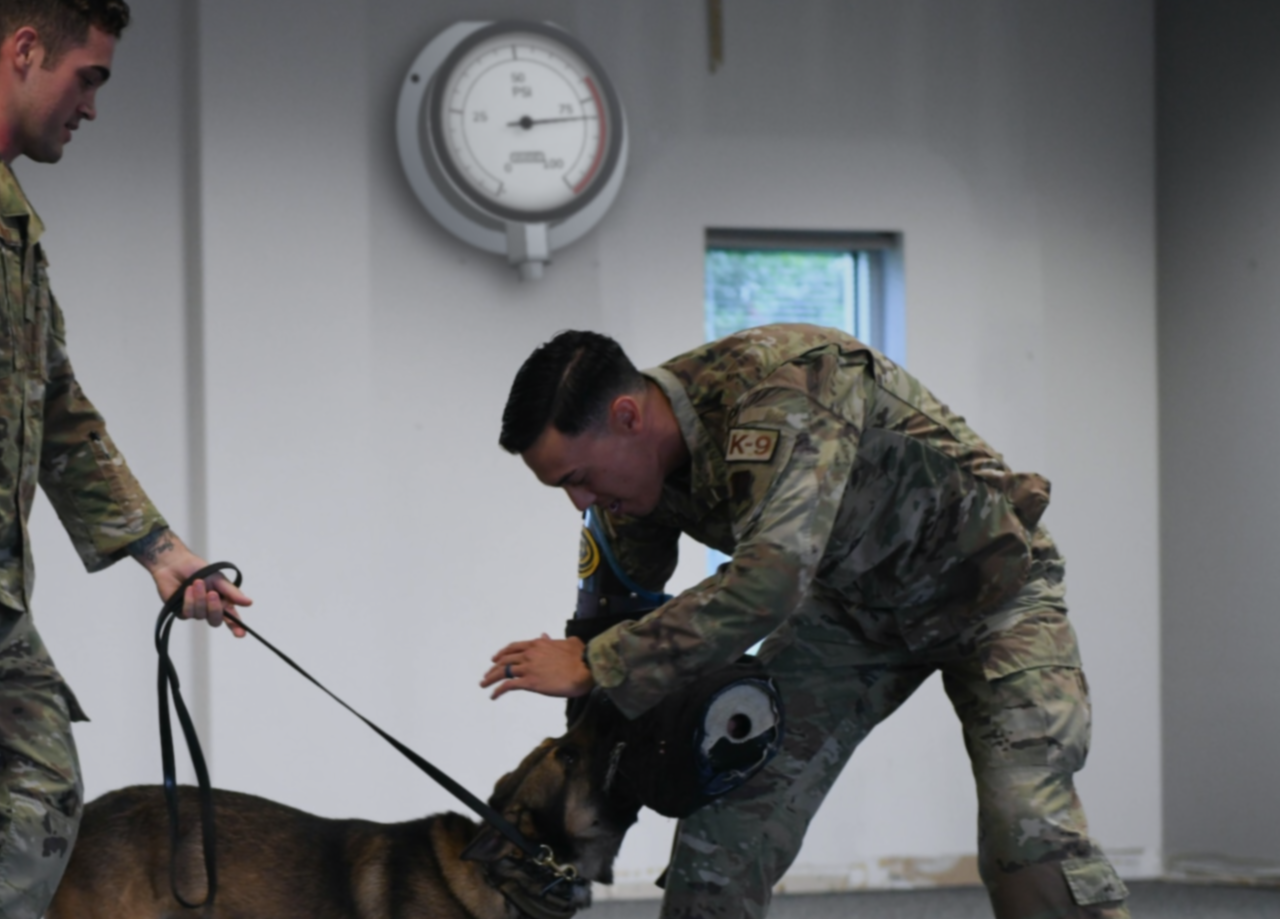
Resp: 80 psi
